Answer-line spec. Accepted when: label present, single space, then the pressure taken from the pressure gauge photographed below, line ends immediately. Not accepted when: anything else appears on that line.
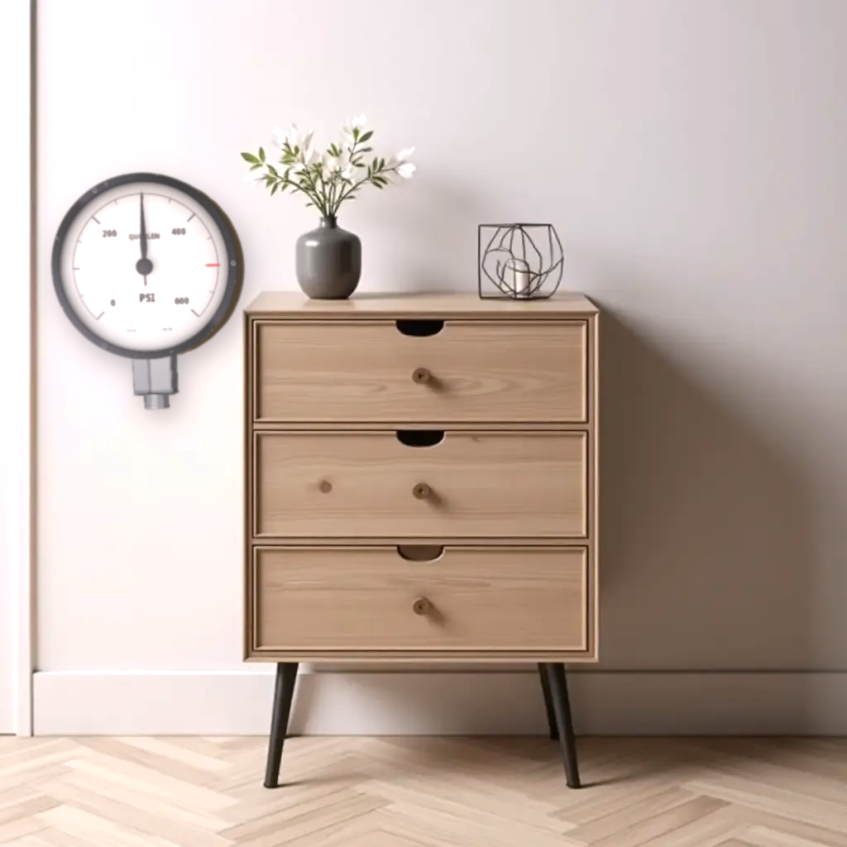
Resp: 300 psi
